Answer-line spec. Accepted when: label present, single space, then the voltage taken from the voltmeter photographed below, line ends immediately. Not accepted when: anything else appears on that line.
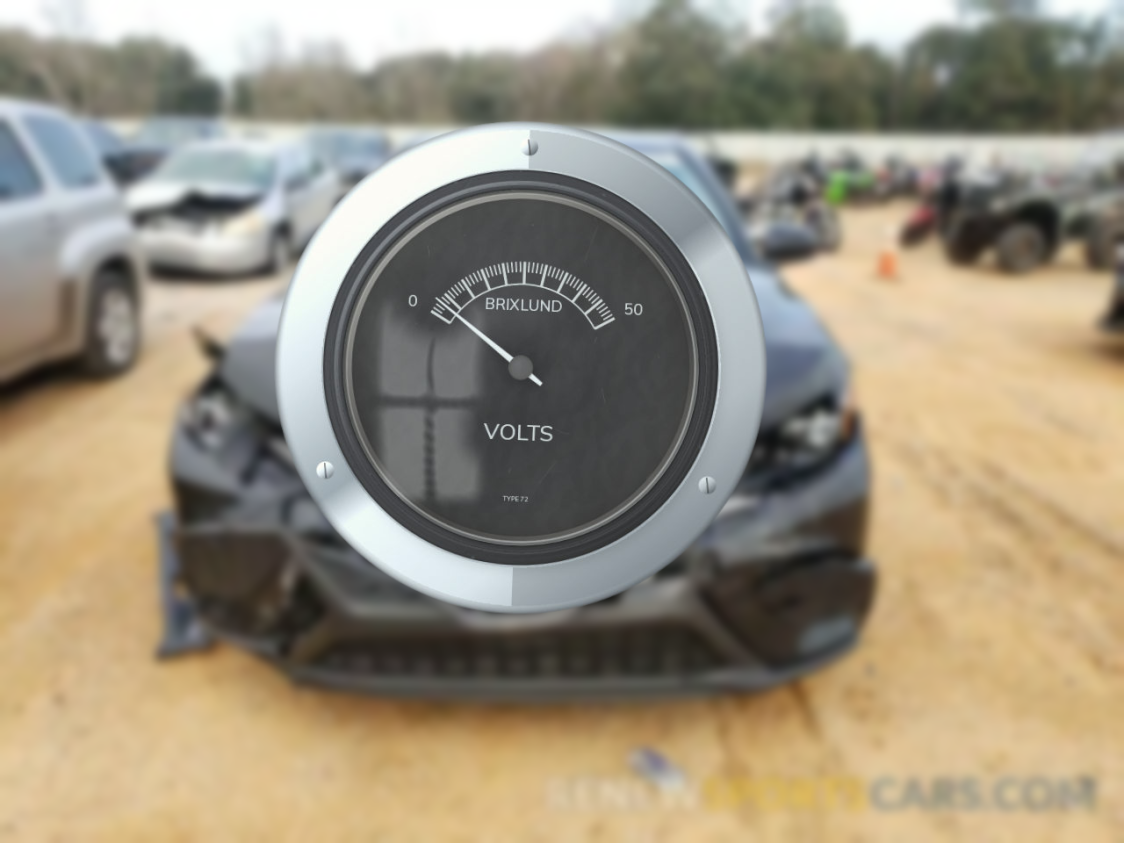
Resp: 3 V
